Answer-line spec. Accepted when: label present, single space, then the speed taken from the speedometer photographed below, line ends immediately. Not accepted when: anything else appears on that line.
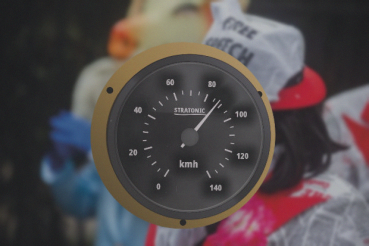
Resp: 87.5 km/h
